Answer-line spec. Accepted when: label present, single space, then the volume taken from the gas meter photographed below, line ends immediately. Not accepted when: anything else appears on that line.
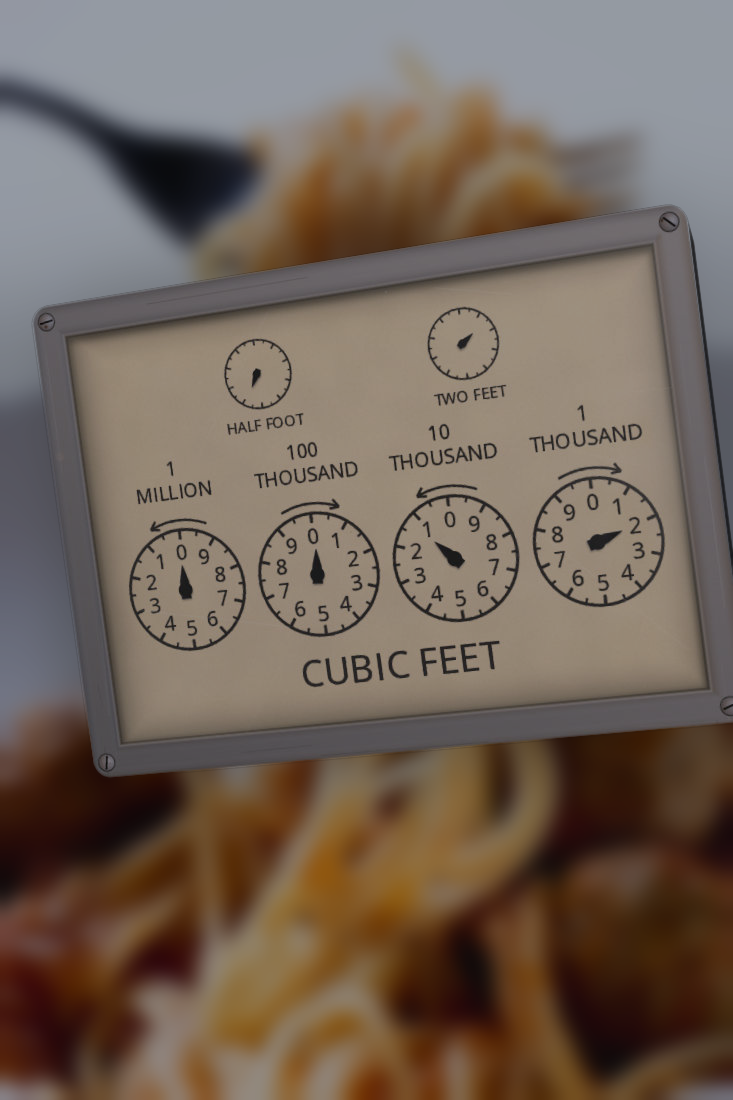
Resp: 1200 ft³
